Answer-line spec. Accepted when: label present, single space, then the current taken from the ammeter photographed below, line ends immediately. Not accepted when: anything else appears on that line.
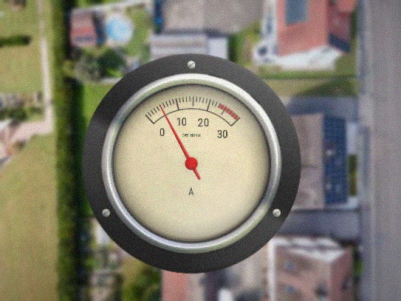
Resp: 5 A
